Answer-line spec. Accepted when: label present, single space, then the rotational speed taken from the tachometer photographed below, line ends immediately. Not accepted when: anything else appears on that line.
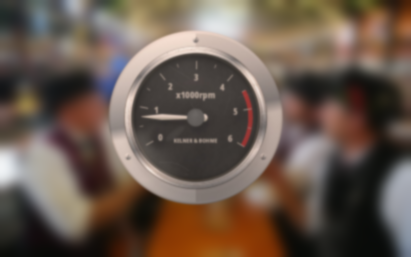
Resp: 750 rpm
